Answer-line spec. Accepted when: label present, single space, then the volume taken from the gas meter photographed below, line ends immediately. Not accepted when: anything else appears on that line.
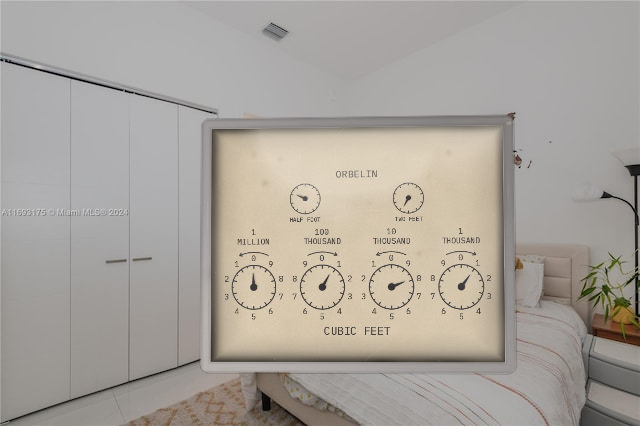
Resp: 8100 ft³
